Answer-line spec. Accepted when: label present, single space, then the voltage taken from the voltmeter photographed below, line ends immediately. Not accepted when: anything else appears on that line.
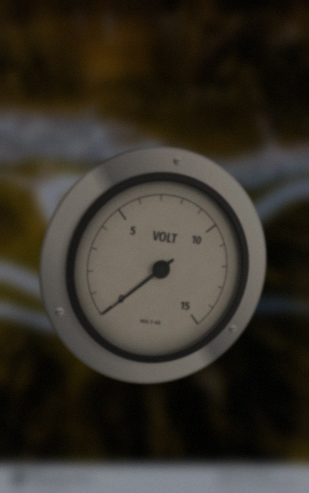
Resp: 0 V
